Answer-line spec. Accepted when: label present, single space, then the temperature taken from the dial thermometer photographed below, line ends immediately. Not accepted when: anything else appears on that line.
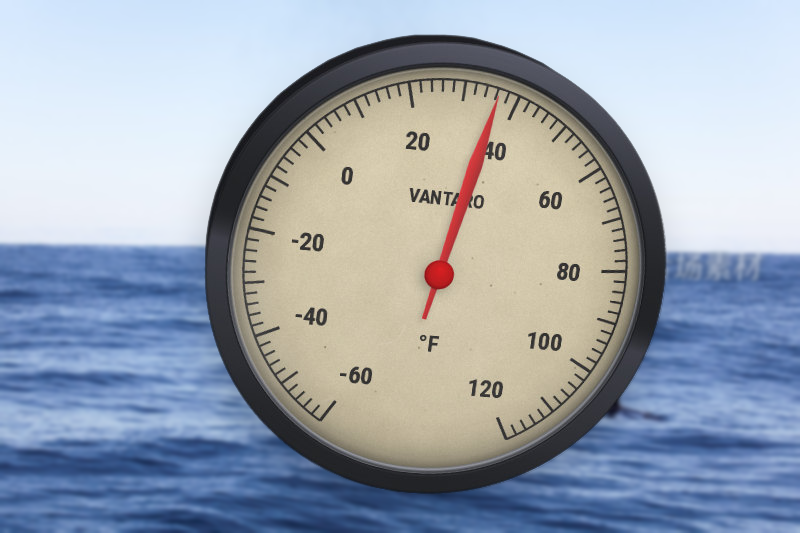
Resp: 36 °F
